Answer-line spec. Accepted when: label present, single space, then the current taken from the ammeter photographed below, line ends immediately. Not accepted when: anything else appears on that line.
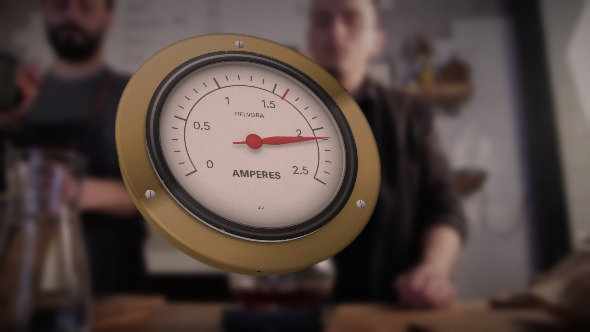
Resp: 2.1 A
